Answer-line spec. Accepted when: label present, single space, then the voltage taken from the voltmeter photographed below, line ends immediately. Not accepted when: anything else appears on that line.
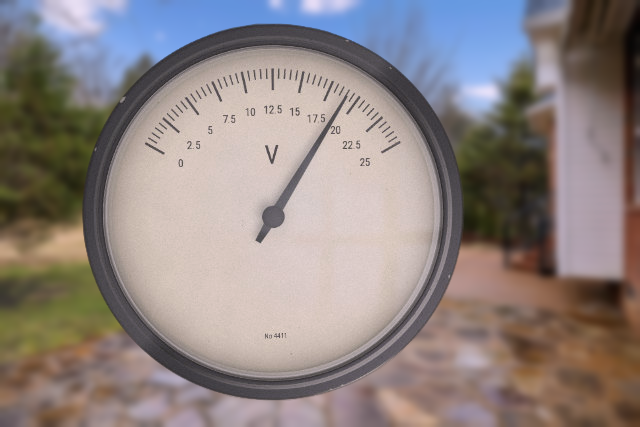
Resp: 19 V
